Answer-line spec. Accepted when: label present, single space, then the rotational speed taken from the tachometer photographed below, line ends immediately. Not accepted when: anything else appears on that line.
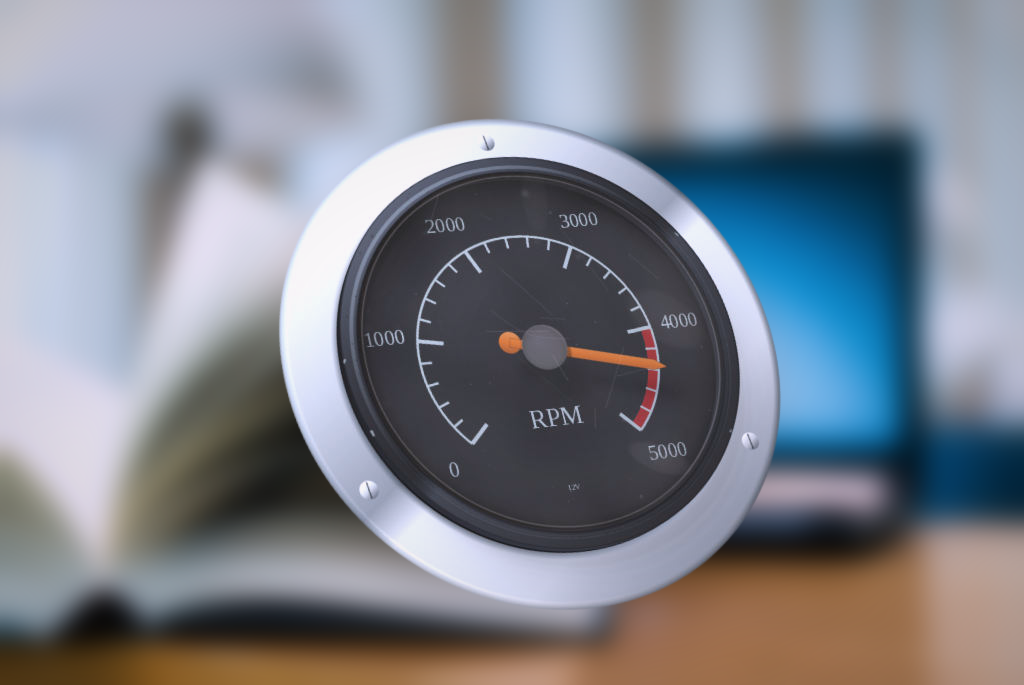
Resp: 4400 rpm
